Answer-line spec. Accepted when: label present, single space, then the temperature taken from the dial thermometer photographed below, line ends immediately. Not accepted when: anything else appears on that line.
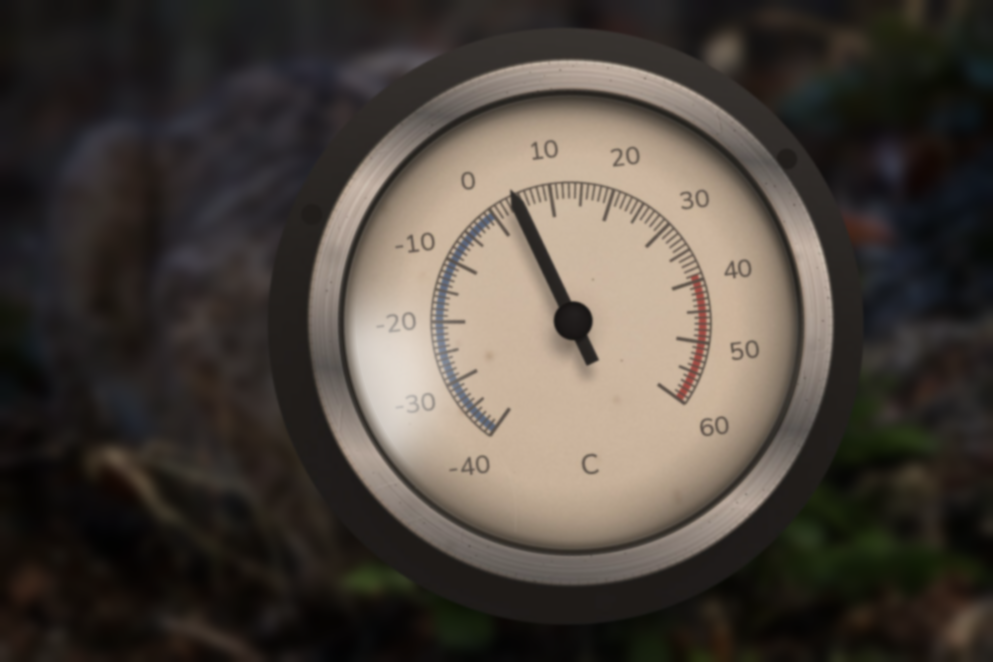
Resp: 4 °C
